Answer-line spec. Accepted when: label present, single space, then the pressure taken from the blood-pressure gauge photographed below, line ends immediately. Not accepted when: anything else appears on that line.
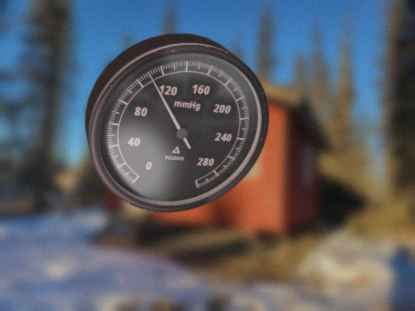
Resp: 110 mmHg
